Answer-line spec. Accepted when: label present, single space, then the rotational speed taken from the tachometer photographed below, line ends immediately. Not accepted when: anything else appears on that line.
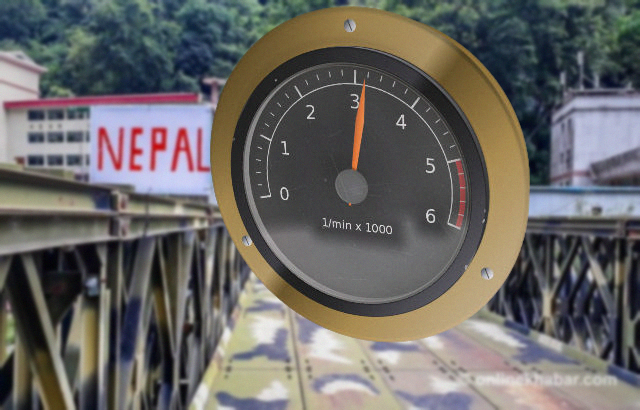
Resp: 3200 rpm
